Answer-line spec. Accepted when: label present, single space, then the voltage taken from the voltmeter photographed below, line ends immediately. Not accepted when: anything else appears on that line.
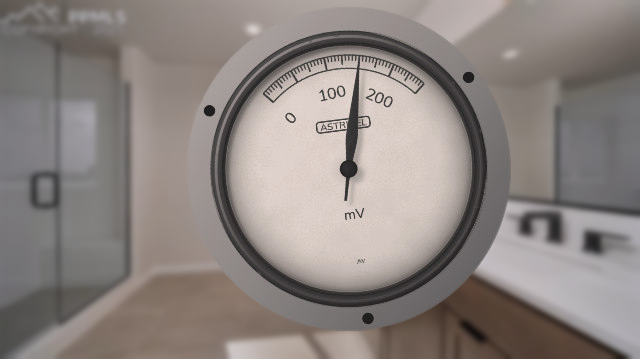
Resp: 150 mV
